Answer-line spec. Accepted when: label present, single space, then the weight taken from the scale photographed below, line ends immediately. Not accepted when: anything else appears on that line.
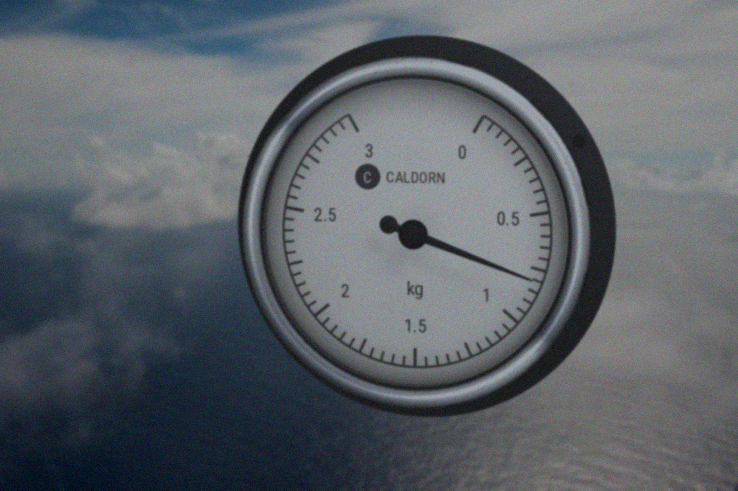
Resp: 0.8 kg
